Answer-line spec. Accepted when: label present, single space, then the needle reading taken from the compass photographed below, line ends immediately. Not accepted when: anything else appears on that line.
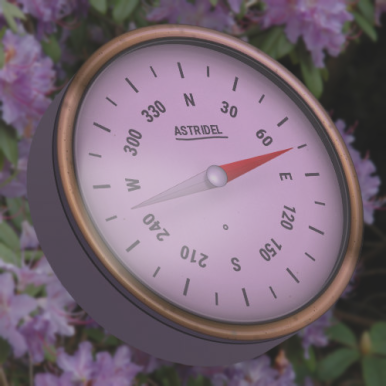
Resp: 75 °
